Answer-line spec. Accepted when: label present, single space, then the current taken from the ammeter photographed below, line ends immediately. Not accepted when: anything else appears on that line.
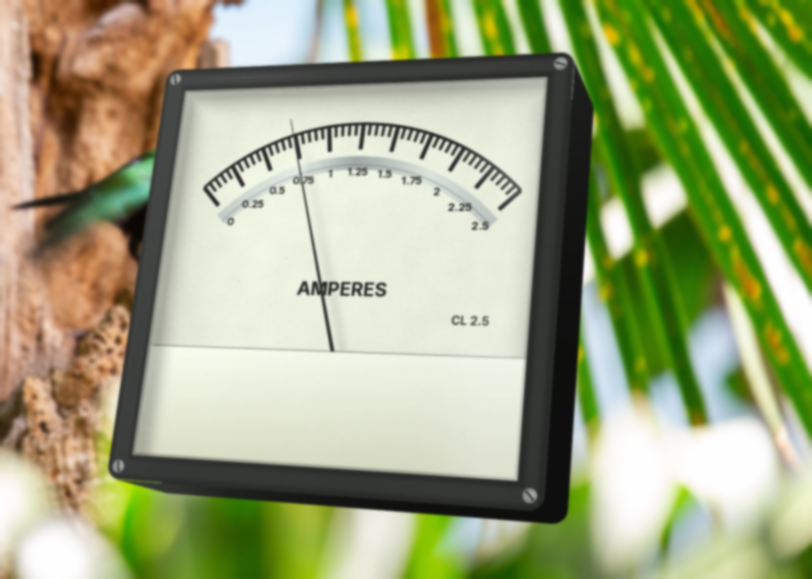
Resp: 0.75 A
